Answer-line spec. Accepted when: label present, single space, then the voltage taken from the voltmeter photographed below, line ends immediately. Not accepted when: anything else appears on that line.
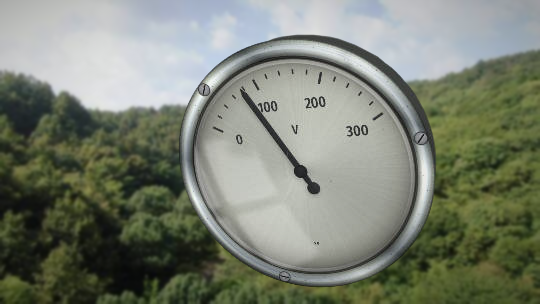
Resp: 80 V
